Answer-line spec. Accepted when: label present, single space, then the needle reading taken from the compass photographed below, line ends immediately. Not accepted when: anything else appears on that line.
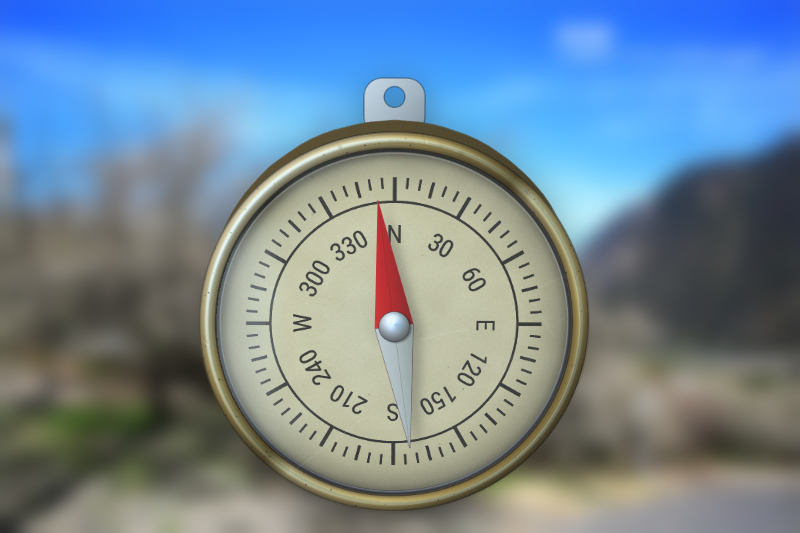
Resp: 352.5 °
